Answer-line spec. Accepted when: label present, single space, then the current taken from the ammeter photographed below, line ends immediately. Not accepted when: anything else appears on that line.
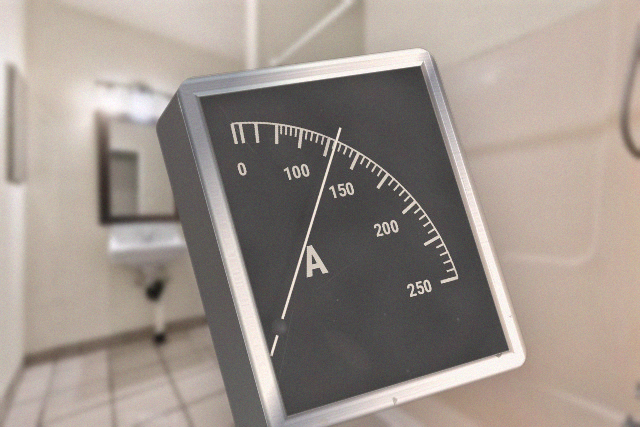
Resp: 130 A
